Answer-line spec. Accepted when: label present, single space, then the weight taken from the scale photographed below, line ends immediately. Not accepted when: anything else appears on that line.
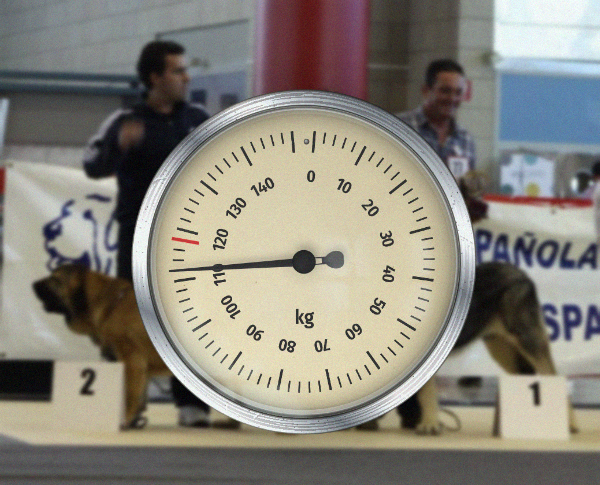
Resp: 112 kg
